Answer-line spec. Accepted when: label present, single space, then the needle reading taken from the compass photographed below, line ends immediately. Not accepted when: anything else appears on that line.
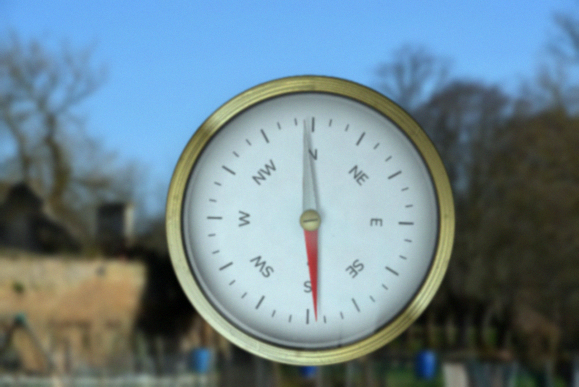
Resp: 175 °
